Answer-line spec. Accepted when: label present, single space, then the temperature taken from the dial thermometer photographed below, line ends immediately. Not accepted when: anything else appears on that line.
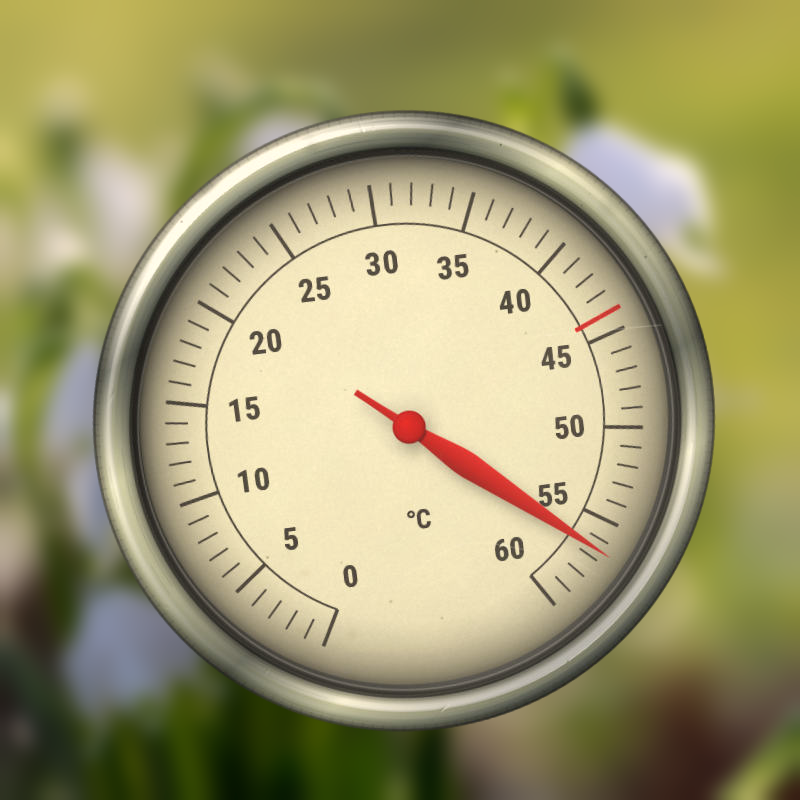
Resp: 56.5 °C
